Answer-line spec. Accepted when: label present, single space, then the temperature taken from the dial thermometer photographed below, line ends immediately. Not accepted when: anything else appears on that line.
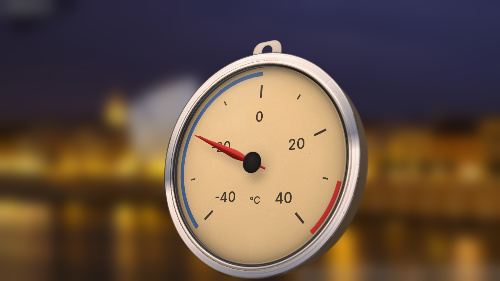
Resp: -20 °C
